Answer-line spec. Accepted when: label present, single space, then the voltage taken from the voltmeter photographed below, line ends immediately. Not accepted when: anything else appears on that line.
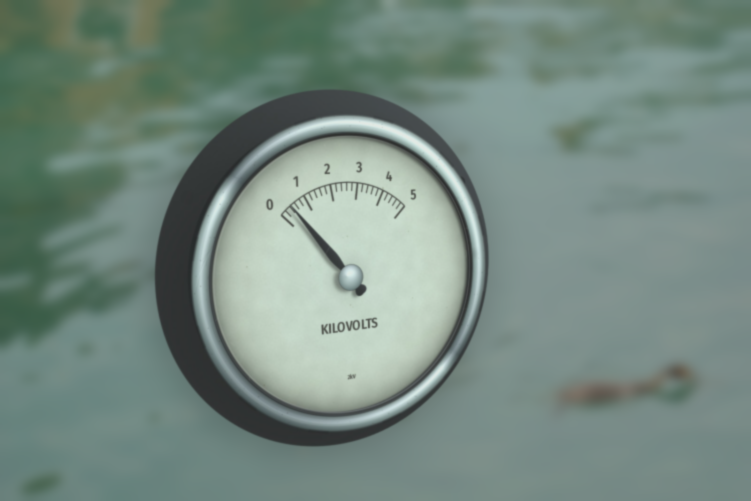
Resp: 0.4 kV
